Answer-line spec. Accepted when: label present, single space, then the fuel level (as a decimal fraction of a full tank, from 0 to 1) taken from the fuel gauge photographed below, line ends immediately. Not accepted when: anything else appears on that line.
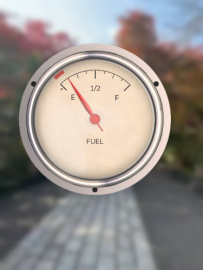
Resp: 0.125
